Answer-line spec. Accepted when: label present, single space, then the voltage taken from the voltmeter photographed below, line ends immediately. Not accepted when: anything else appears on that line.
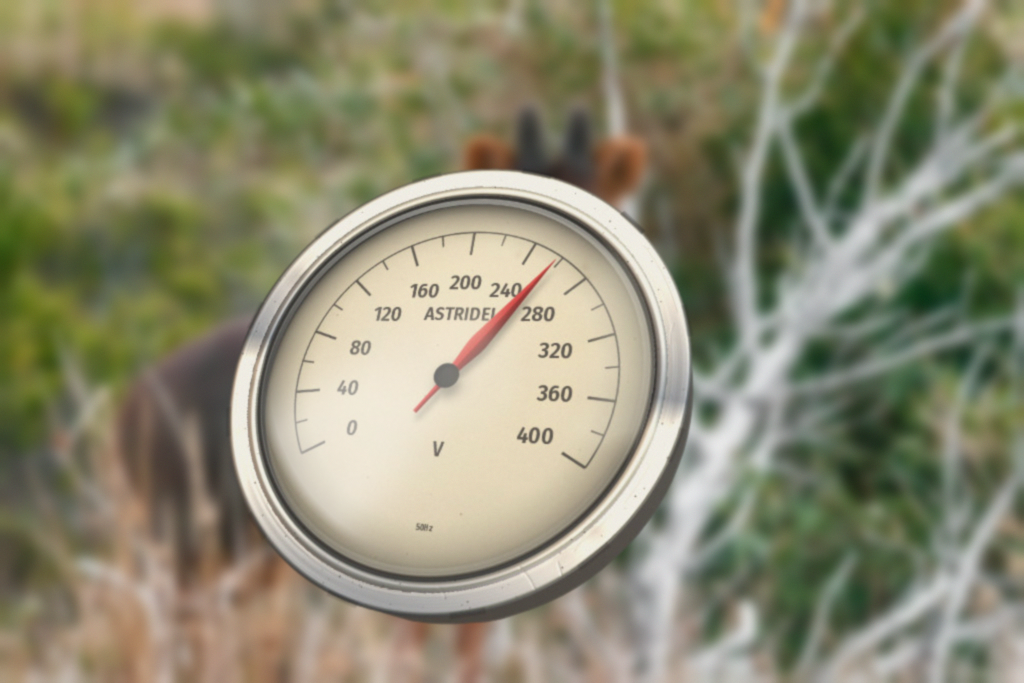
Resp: 260 V
